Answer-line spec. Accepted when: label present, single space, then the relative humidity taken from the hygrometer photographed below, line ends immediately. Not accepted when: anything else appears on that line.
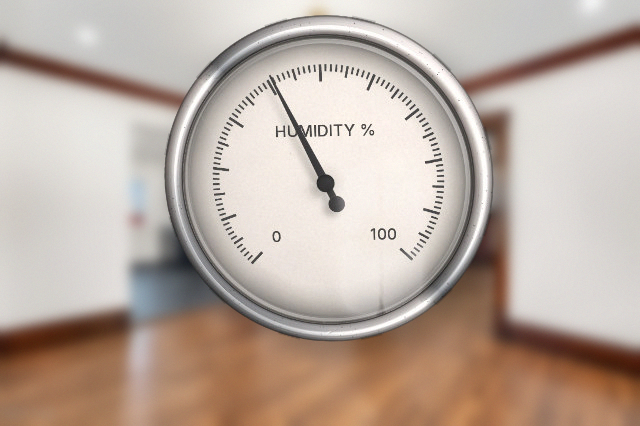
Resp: 41 %
